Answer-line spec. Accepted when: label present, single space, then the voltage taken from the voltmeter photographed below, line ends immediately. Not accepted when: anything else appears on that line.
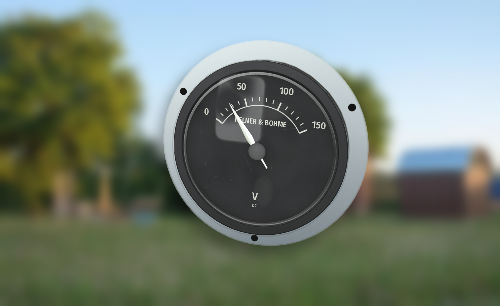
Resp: 30 V
